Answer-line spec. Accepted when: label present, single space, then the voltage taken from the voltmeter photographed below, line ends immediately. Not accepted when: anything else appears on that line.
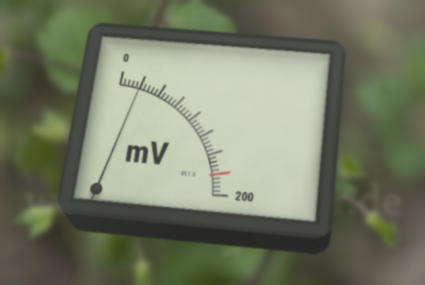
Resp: 25 mV
